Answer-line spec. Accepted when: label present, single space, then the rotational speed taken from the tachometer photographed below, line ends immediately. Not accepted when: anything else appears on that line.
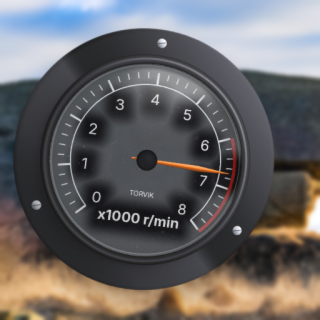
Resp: 6700 rpm
